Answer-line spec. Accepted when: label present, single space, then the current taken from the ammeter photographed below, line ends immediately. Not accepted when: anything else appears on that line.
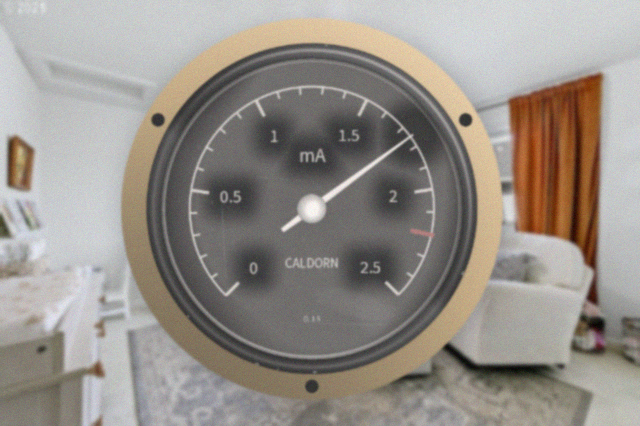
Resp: 1.75 mA
